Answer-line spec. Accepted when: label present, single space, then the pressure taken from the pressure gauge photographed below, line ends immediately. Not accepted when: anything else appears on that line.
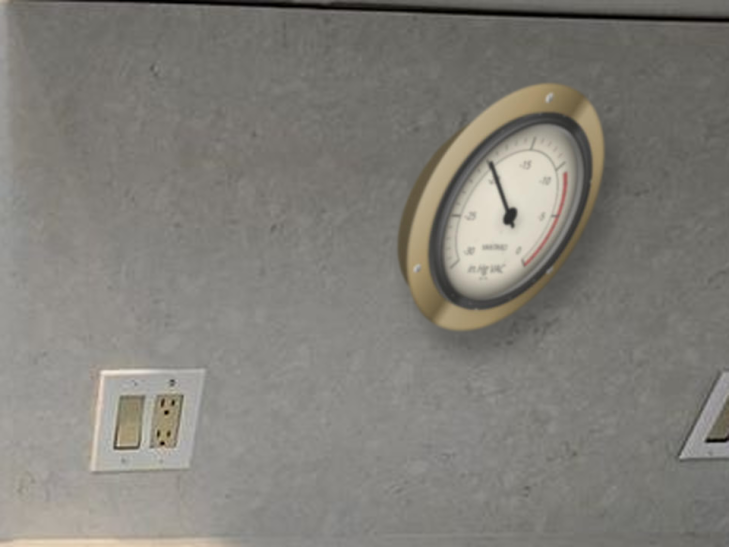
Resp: -20 inHg
